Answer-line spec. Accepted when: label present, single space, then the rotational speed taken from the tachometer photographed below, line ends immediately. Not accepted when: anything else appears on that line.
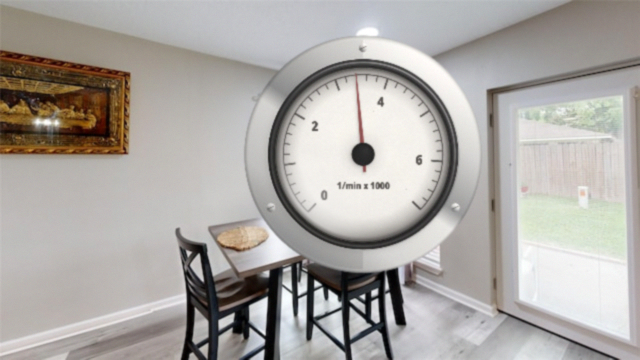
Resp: 3400 rpm
